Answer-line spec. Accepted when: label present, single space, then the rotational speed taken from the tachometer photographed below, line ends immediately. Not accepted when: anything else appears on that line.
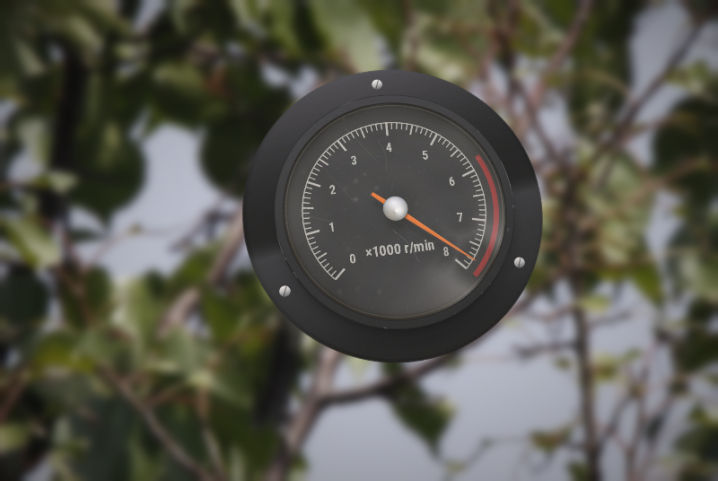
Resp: 7800 rpm
